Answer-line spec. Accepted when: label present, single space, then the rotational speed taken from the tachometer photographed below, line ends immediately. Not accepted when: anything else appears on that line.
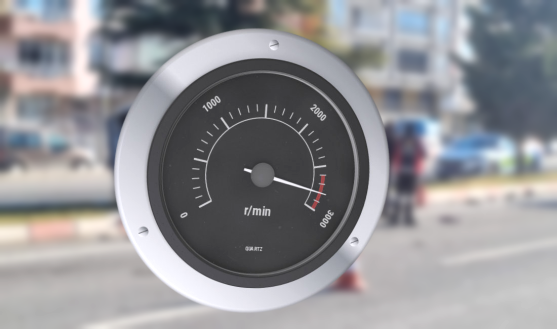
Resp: 2800 rpm
